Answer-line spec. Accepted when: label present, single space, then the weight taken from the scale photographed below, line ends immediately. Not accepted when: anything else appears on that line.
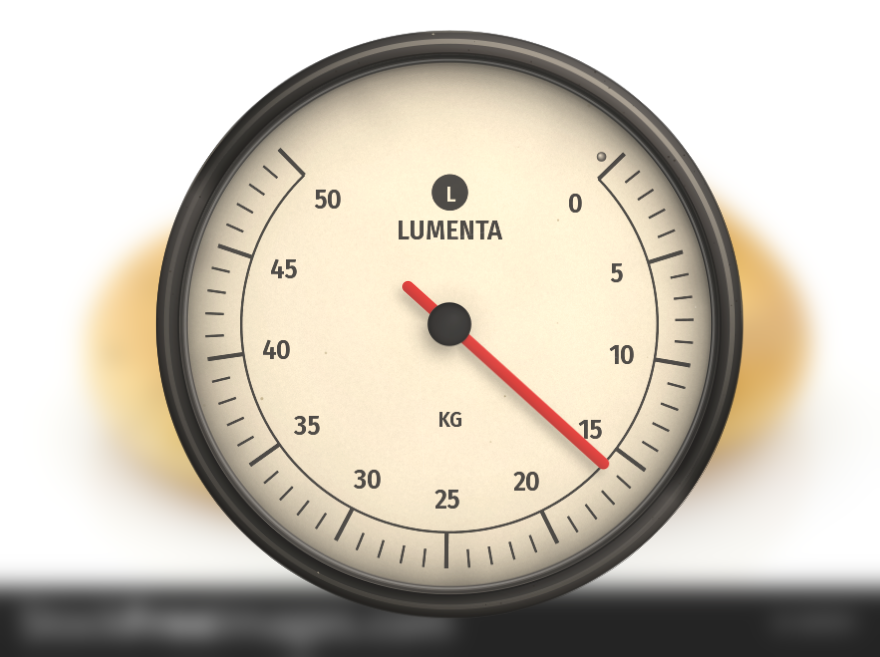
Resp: 16 kg
